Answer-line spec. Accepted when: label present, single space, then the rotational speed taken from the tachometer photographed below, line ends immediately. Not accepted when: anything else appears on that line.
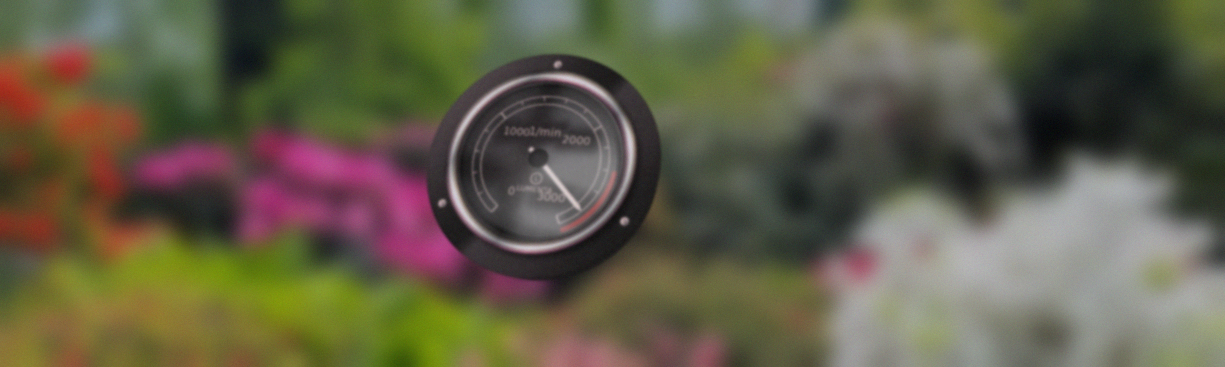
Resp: 2800 rpm
